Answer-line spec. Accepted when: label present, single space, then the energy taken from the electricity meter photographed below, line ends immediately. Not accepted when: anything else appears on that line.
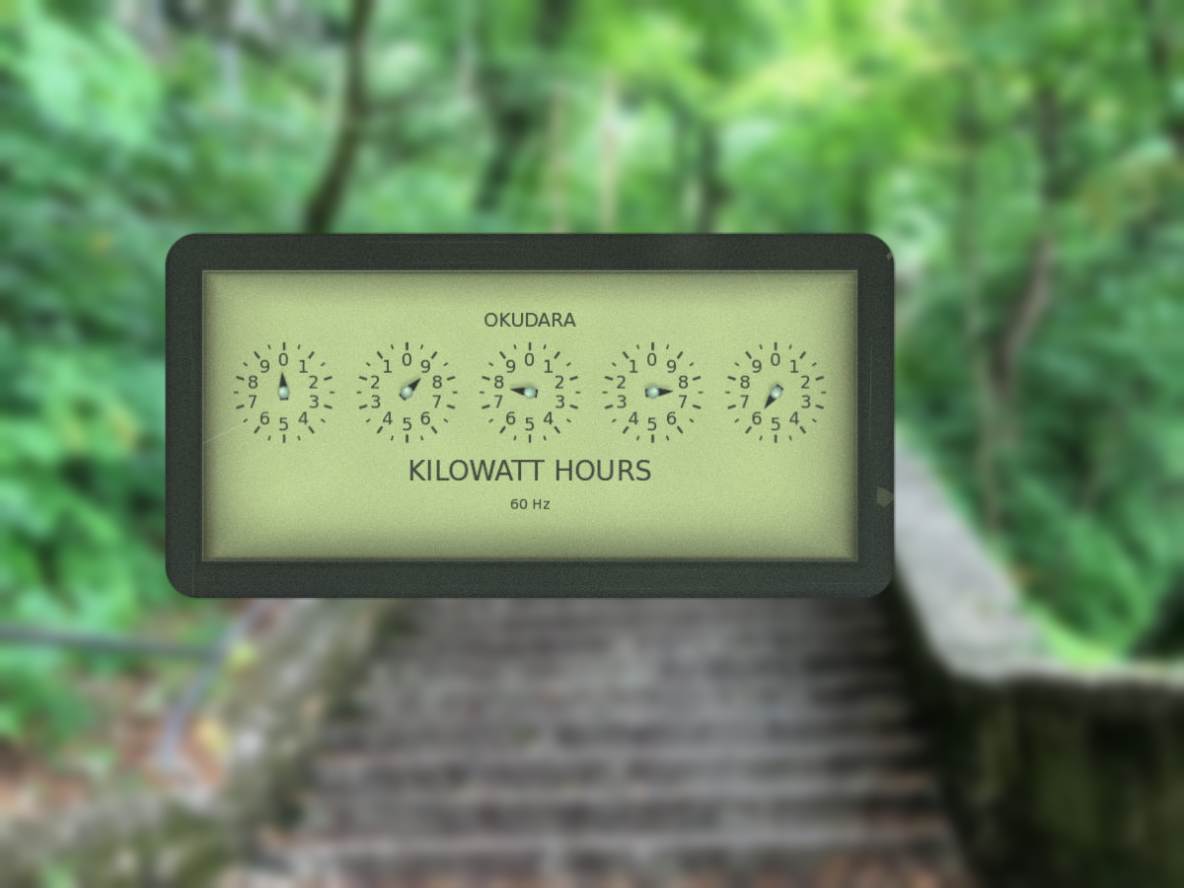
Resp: 98776 kWh
